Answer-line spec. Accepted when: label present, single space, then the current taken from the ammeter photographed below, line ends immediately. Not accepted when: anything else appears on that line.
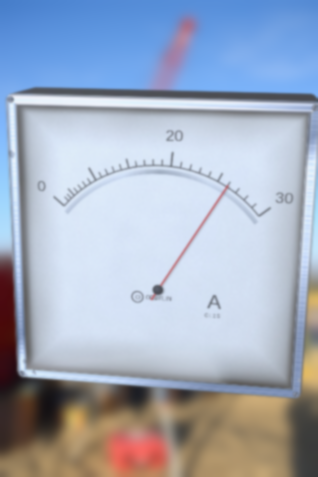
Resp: 26 A
